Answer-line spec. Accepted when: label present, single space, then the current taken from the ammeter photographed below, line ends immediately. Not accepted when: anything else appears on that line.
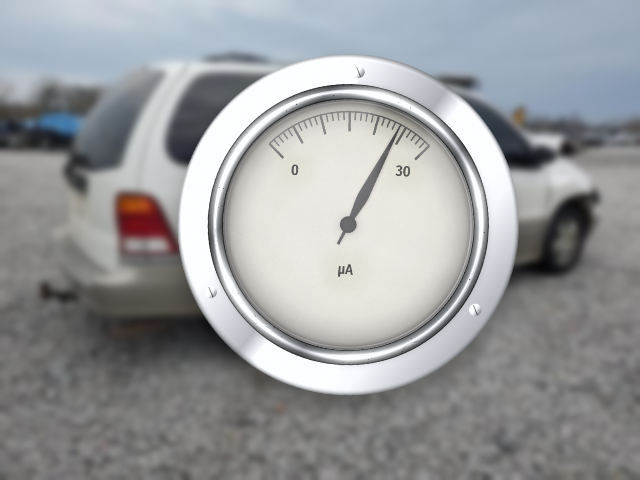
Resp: 24 µA
